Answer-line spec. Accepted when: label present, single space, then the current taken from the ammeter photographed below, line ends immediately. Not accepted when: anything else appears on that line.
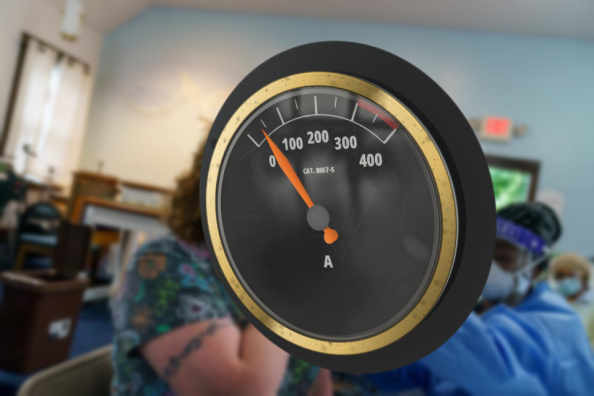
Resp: 50 A
